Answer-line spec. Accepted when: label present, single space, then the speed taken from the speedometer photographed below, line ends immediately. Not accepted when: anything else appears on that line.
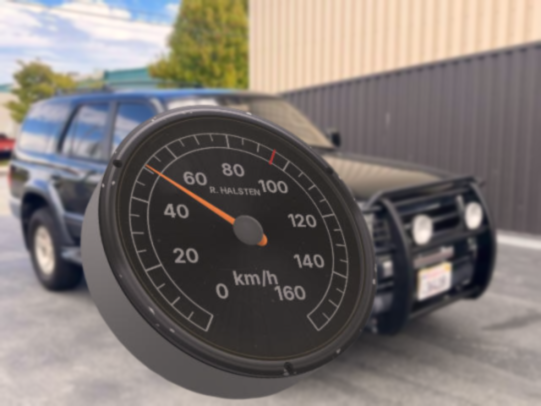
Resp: 50 km/h
